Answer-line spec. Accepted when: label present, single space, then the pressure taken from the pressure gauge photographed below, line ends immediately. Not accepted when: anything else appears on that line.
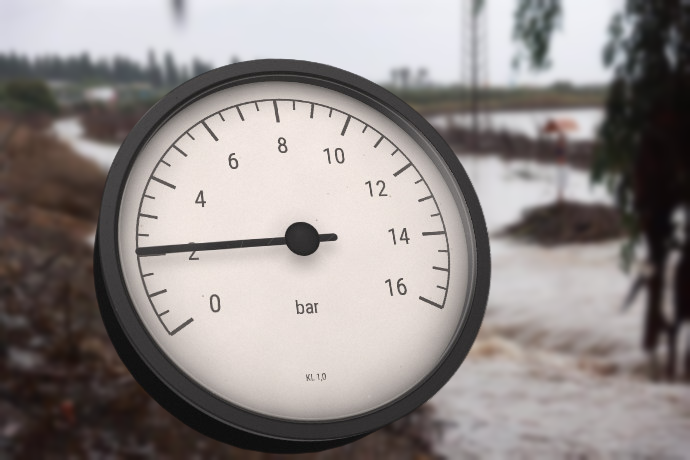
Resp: 2 bar
